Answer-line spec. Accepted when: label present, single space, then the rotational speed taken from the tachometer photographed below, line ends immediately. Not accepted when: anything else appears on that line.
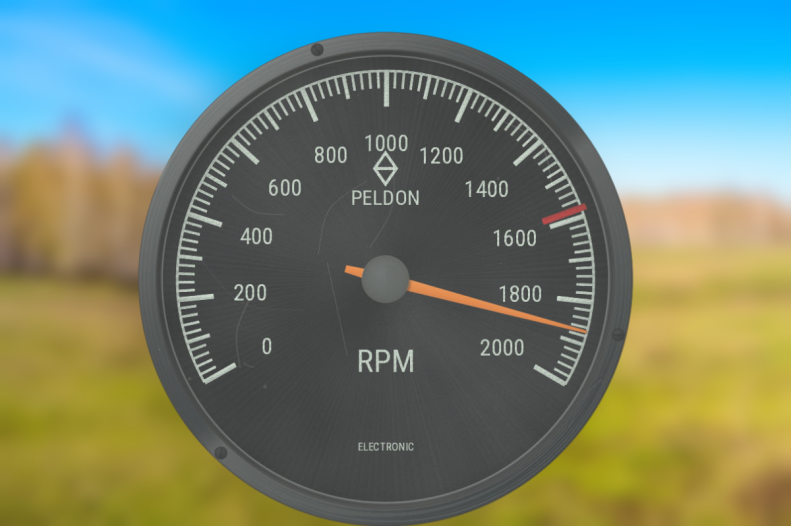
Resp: 1870 rpm
